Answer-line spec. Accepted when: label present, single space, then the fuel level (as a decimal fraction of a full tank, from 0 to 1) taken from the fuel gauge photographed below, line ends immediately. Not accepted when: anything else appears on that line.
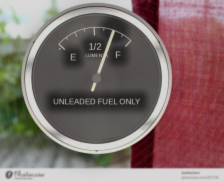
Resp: 0.75
